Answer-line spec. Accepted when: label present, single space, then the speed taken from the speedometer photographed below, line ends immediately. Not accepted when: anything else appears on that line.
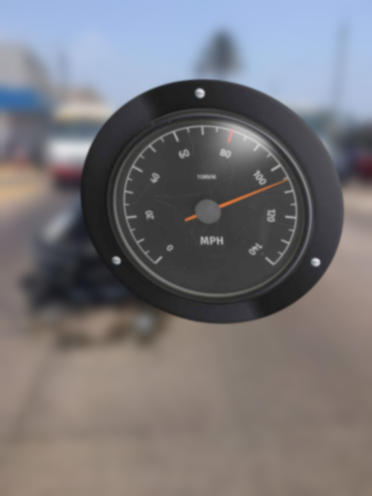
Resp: 105 mph
